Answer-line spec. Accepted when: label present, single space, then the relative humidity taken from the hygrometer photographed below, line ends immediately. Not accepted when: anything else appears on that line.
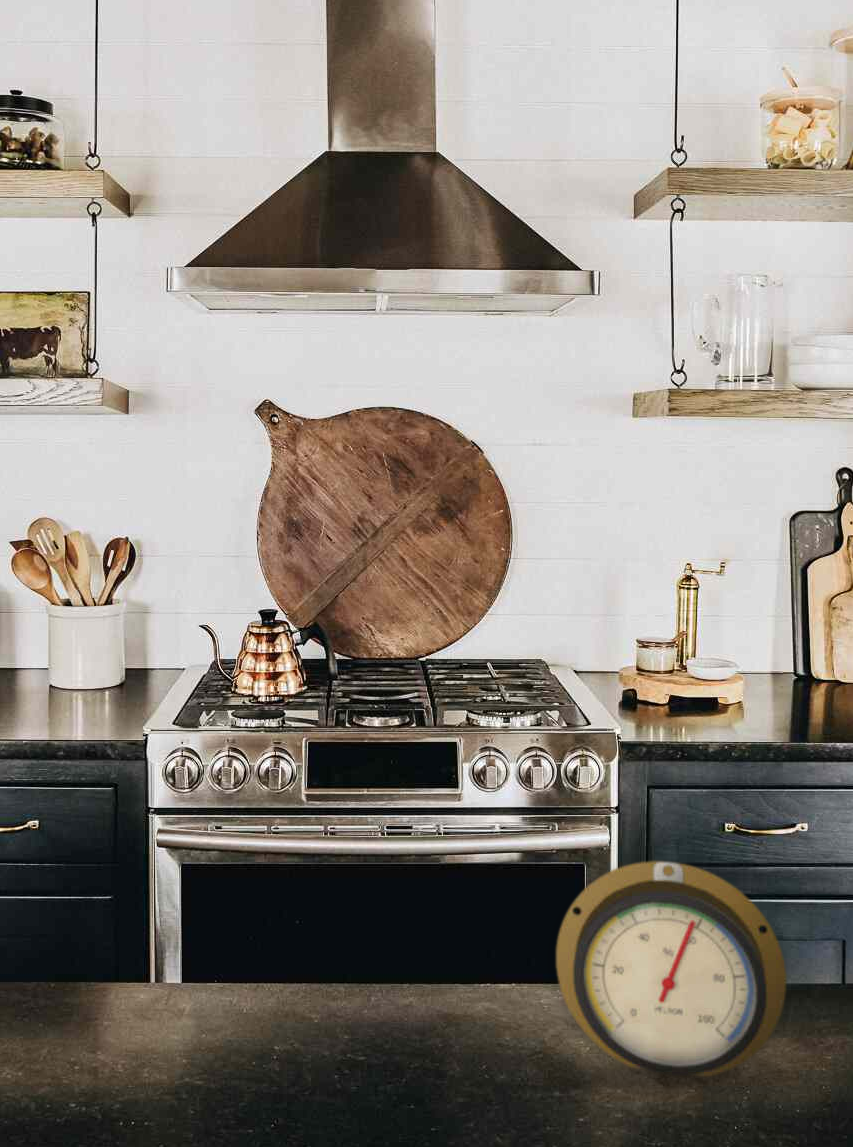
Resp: 58 %
